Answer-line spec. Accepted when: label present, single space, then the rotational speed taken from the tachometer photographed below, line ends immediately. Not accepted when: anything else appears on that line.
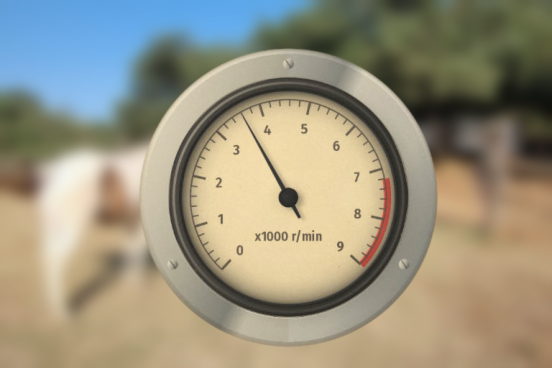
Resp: 3600 rpm
